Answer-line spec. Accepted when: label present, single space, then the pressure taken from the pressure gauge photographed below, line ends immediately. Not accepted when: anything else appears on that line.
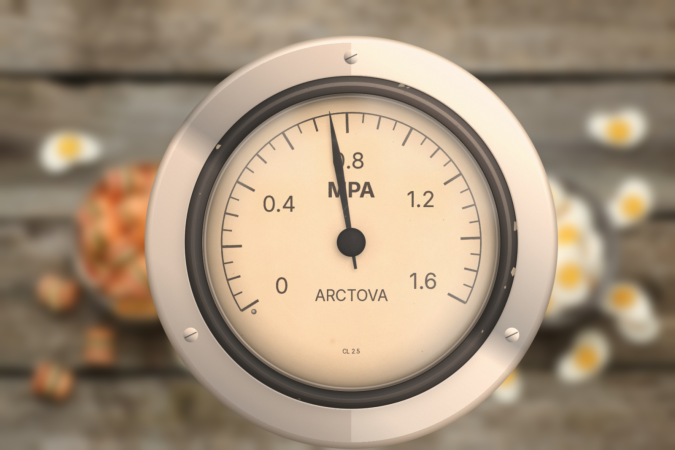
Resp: 0.75 MPa
